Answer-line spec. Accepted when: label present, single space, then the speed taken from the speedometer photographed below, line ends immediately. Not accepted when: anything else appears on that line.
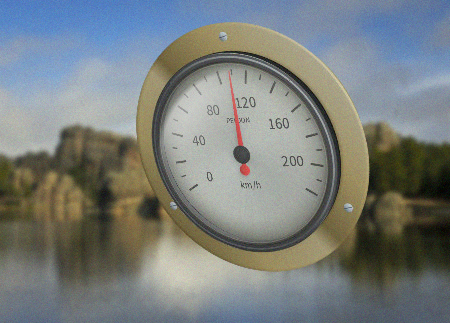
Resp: 110 km/h
